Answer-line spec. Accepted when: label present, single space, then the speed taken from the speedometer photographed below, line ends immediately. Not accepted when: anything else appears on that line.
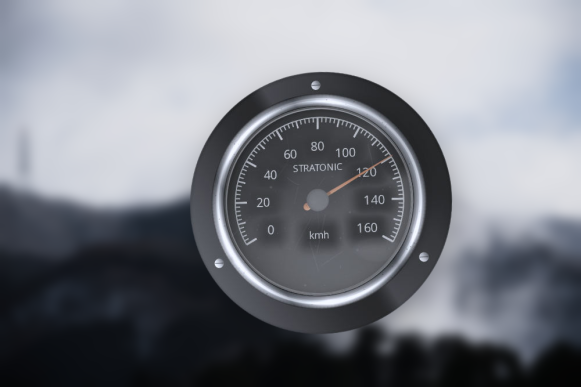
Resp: 120 km/h
